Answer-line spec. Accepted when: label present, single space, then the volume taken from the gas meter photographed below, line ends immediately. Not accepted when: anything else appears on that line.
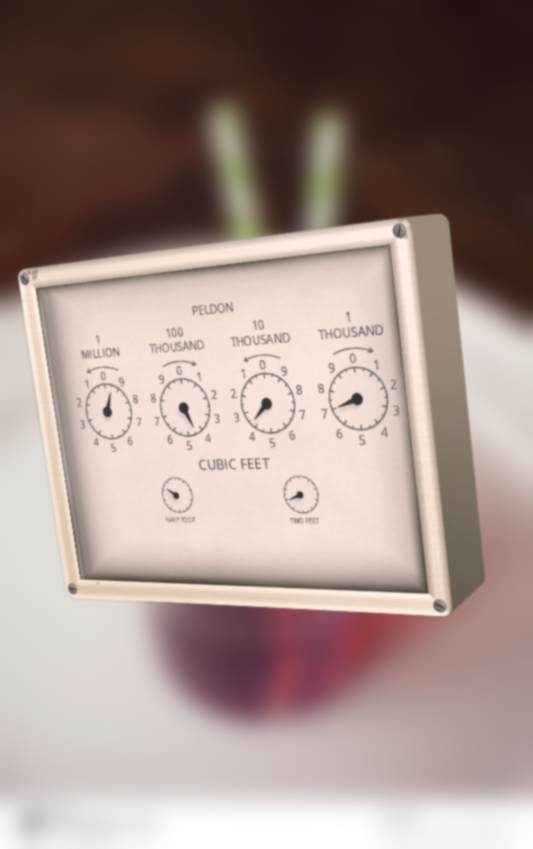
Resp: 943700 ft³
